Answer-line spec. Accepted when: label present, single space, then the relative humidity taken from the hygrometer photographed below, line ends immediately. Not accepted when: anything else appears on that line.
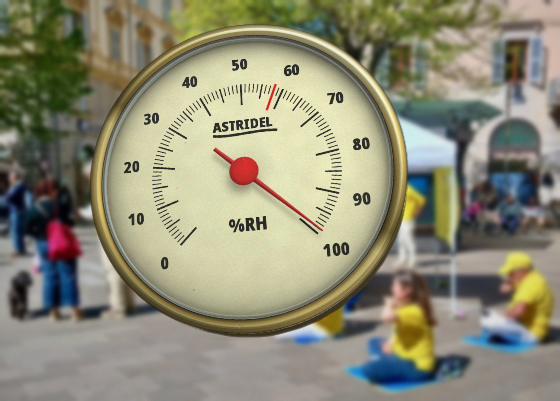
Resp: 99 %
